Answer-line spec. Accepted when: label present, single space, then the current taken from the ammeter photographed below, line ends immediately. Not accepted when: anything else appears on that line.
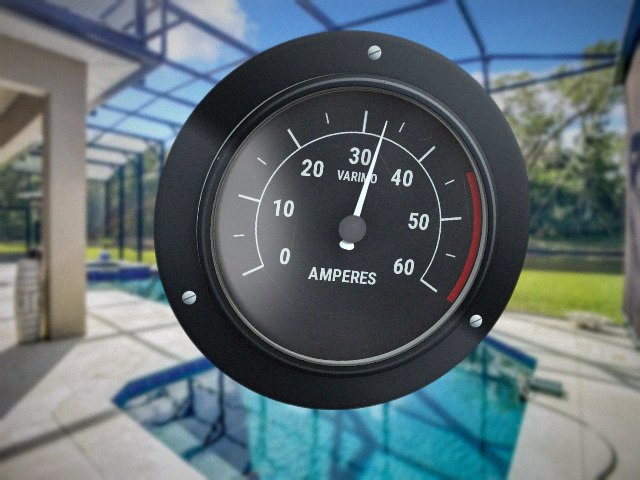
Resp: 32.5 A
